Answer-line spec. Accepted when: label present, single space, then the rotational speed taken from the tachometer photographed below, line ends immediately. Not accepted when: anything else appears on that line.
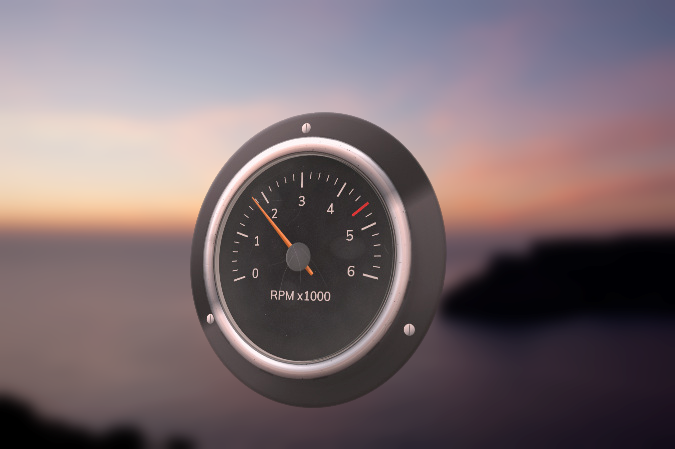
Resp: 1800 rpm
